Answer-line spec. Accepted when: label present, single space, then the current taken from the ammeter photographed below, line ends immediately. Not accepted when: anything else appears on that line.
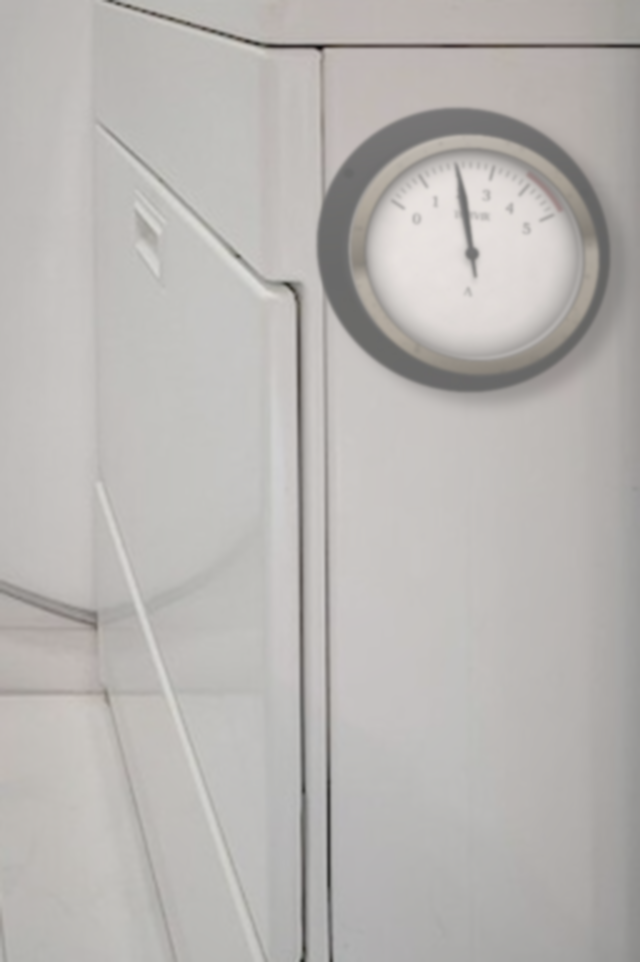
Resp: 2 A
